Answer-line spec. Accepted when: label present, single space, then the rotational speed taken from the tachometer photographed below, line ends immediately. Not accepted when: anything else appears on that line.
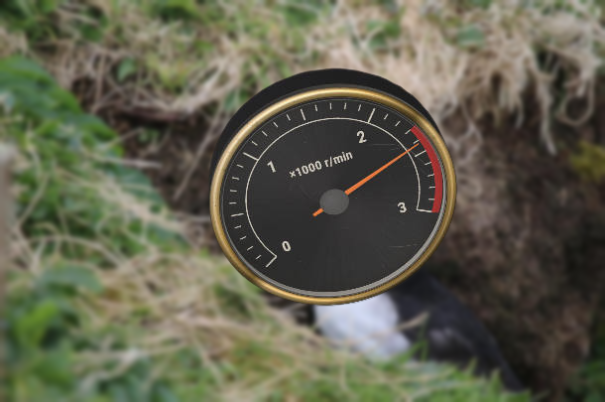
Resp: 2400 rpm
